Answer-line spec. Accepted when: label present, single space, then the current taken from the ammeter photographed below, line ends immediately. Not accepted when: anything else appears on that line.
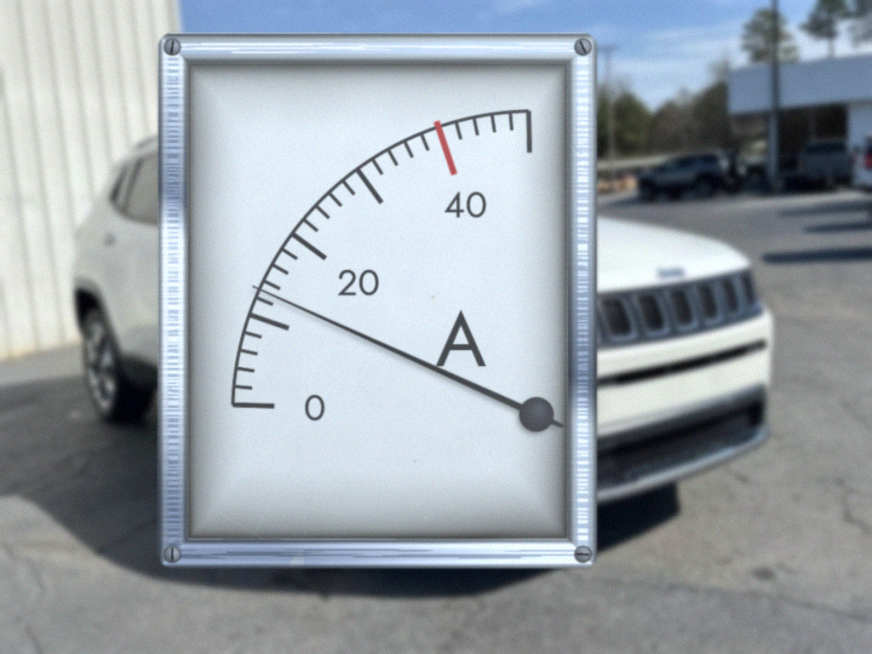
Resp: 13 A
